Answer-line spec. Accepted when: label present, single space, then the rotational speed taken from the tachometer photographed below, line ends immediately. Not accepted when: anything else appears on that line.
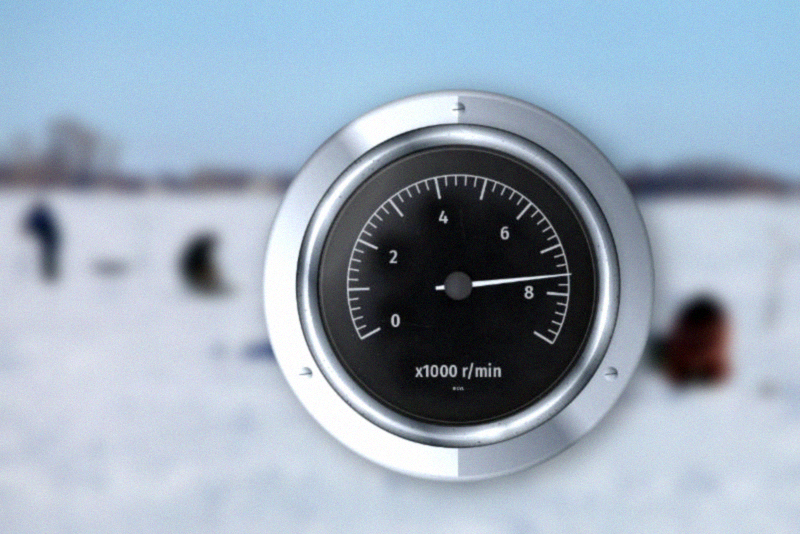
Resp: 7600 rpm
